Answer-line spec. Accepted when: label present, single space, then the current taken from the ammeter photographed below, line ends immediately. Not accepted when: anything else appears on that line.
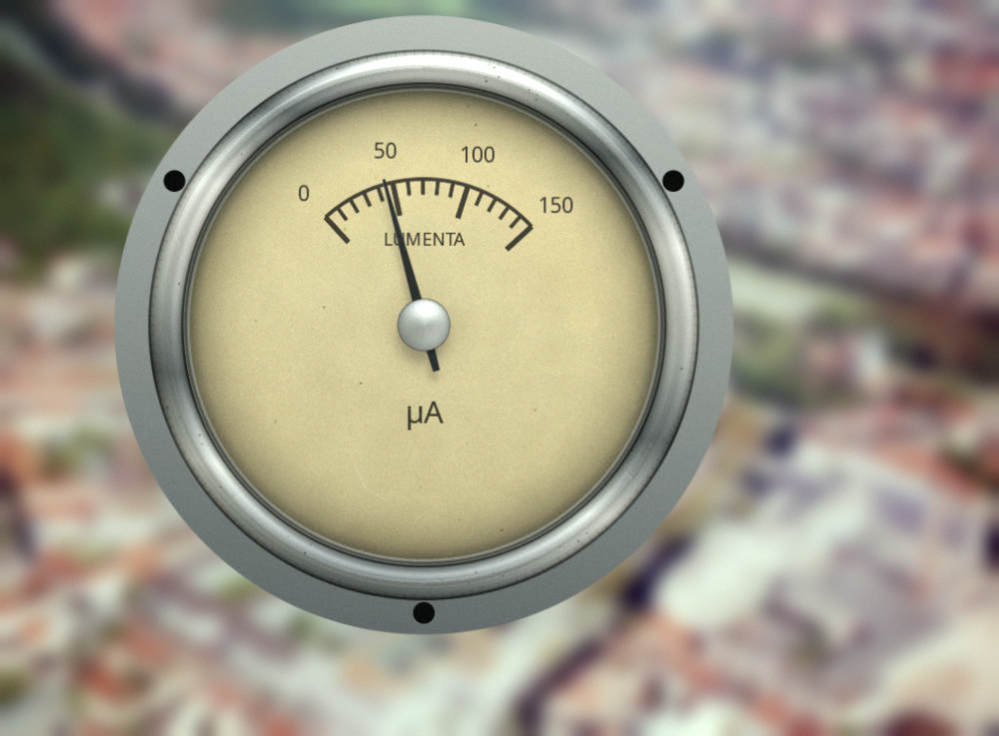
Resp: 45 µA
